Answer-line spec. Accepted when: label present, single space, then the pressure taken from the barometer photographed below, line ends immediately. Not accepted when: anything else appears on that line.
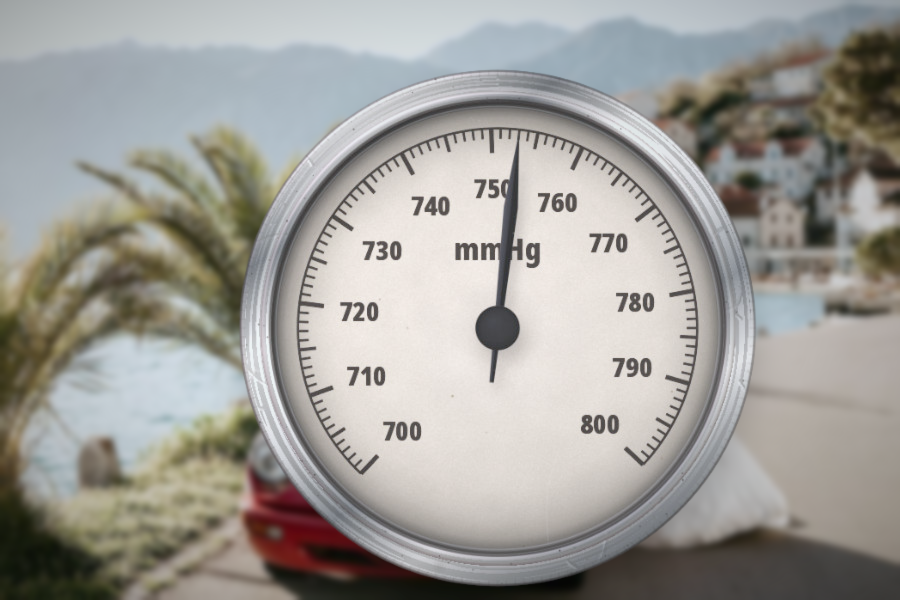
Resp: 753 mmHg
